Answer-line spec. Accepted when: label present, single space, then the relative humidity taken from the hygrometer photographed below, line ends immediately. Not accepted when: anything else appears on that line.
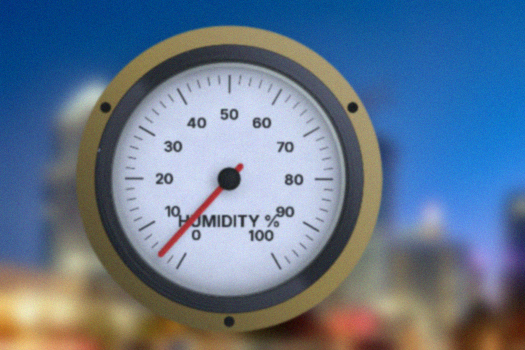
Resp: 4 %
